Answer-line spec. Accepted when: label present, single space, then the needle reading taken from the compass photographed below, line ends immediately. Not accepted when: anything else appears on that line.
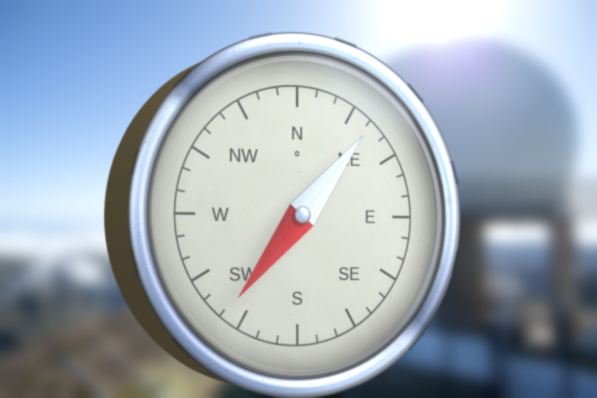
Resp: 220 °
